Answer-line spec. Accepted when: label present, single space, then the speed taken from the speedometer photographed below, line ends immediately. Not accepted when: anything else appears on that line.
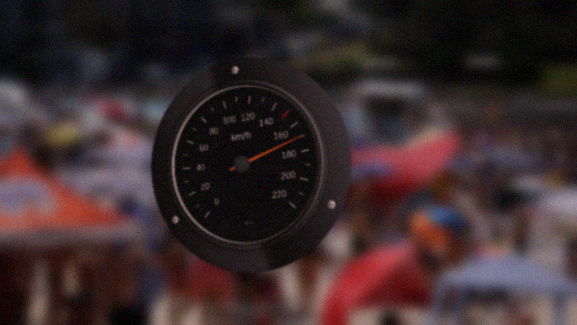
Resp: 170 km/h
